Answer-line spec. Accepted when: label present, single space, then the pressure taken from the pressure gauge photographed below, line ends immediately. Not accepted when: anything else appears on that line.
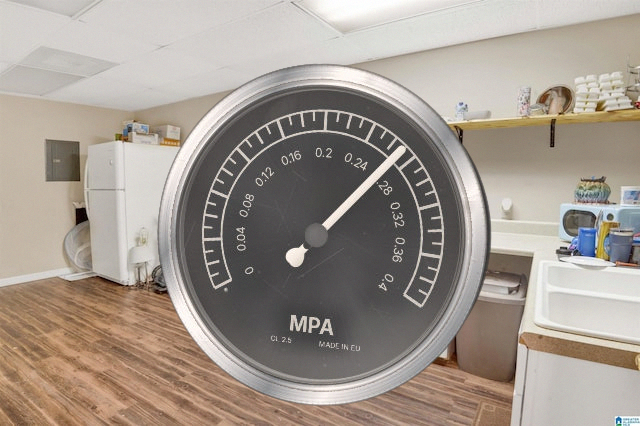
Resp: 0.27 MPa
